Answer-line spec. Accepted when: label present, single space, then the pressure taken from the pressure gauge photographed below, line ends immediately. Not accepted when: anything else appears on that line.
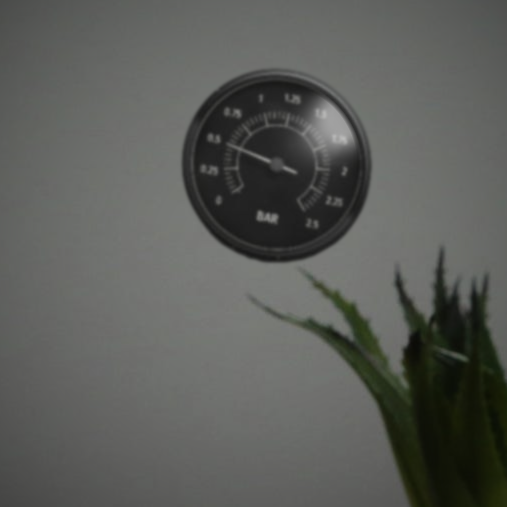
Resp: 0.5 bar
